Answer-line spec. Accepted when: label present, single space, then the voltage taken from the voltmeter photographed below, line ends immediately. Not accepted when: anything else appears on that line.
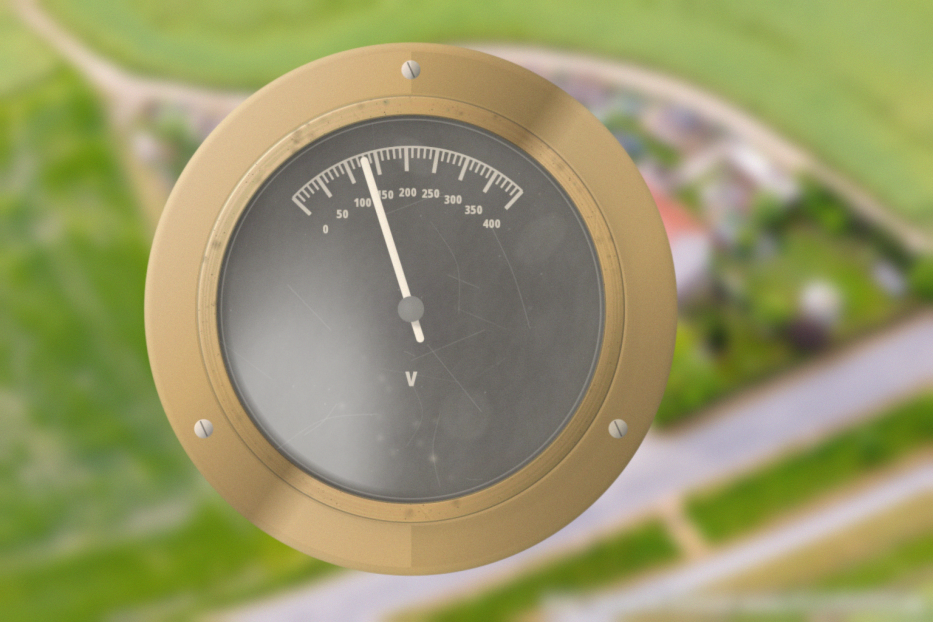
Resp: 130 V
